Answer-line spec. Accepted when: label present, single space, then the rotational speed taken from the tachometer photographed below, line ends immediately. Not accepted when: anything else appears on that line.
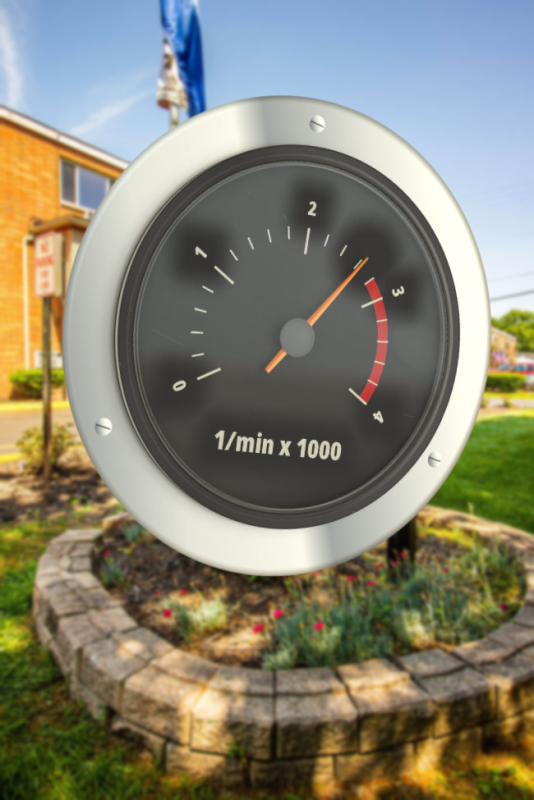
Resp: 2600 rpm
